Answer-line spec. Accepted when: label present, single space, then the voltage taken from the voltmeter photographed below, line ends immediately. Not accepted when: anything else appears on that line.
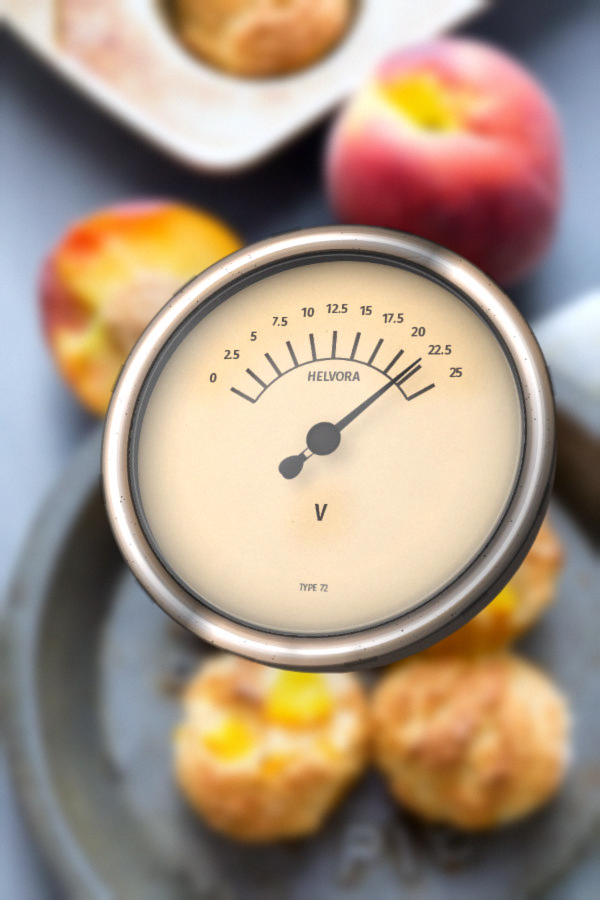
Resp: 22.5 V
